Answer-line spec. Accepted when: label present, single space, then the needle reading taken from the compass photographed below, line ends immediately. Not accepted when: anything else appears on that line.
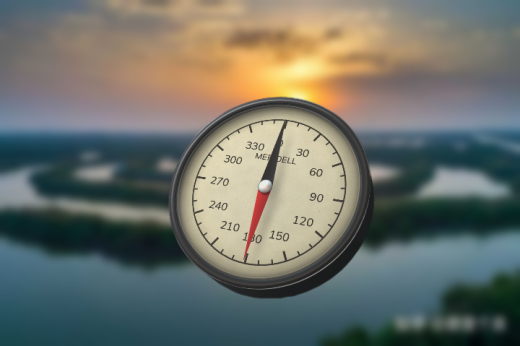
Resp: 180 °
